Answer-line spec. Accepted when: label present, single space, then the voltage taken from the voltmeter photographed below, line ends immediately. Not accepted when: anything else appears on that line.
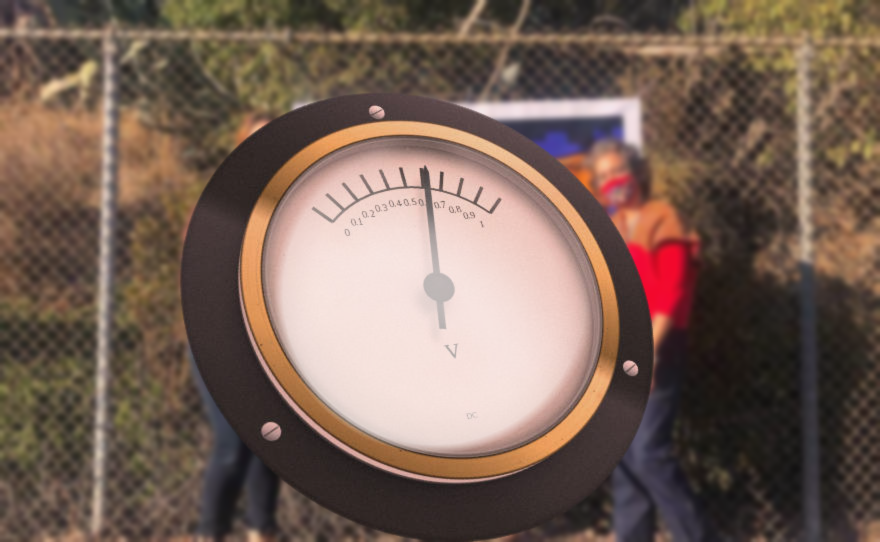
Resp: 0.6 V
